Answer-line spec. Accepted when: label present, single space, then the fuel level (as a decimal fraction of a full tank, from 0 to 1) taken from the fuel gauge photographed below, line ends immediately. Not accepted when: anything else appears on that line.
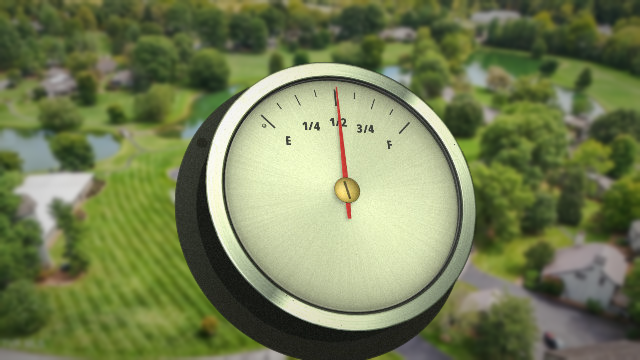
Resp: 0.5
